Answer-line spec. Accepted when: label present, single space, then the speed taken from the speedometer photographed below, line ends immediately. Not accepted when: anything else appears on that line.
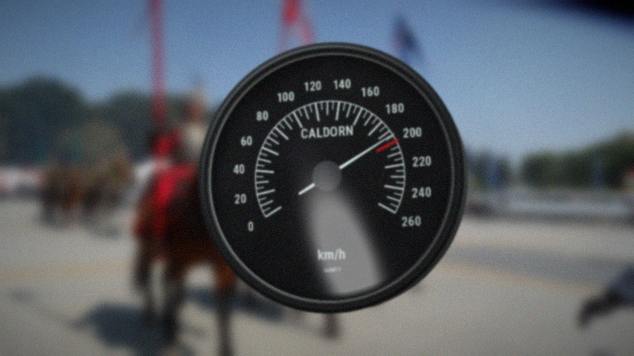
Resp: 195 km/h
